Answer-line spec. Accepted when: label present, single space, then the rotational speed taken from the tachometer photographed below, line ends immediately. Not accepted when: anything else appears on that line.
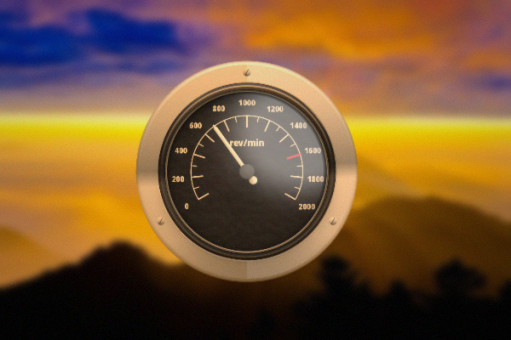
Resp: 700 rpm
